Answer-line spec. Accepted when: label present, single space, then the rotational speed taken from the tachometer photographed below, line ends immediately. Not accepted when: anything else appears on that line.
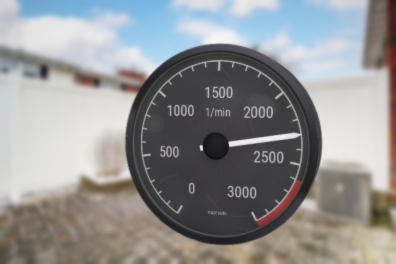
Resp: 2300 rpm
